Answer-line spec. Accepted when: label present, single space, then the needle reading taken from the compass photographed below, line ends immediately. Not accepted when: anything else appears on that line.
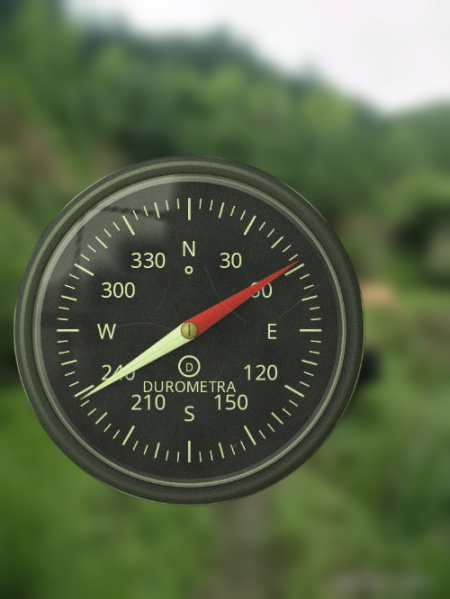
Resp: 57.5 °
